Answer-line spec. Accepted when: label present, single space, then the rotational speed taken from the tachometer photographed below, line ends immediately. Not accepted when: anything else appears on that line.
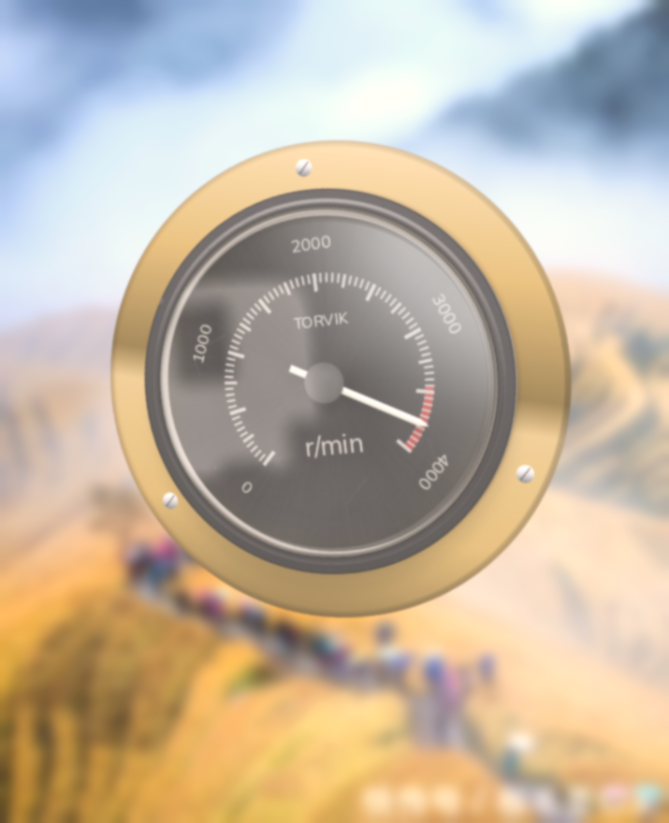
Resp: 3750 rpm
